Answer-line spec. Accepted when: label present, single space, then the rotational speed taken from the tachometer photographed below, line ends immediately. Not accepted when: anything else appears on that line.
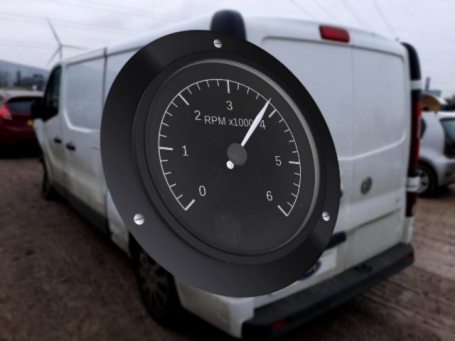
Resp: 3800 rpm
